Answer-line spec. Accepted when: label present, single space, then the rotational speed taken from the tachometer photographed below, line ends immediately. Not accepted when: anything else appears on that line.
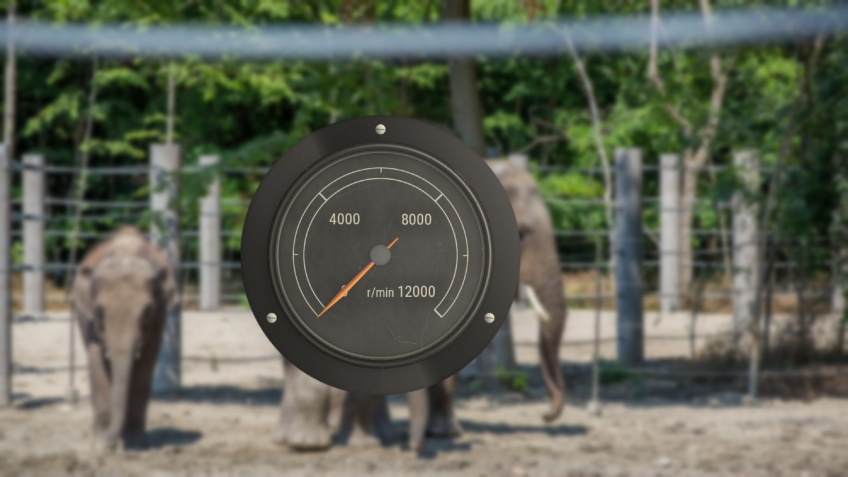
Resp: 0 rpm
